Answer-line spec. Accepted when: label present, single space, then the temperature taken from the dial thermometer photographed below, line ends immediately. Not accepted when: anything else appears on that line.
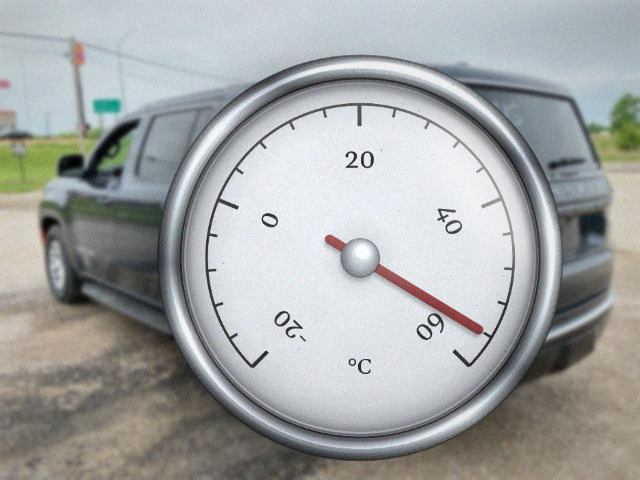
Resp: 56 °C
